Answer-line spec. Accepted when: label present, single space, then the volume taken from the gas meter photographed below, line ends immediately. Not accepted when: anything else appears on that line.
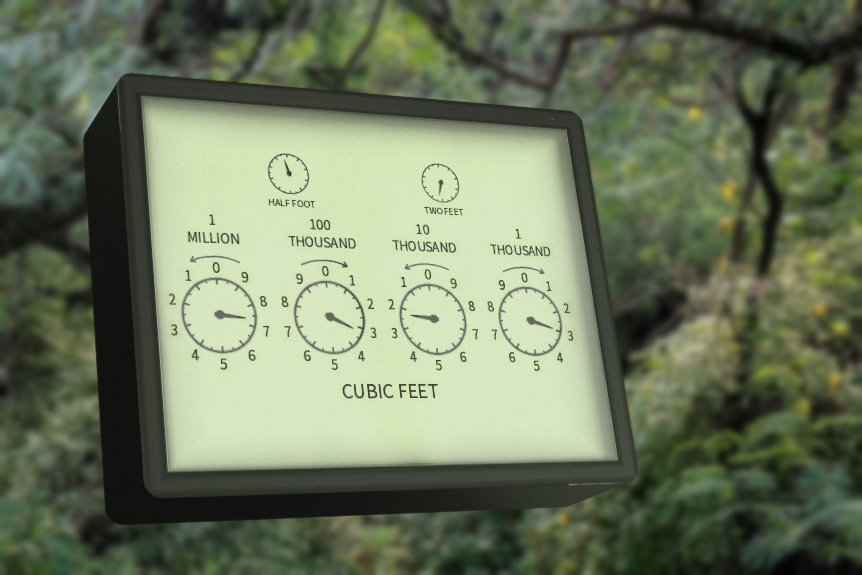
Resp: 732300 ft³
